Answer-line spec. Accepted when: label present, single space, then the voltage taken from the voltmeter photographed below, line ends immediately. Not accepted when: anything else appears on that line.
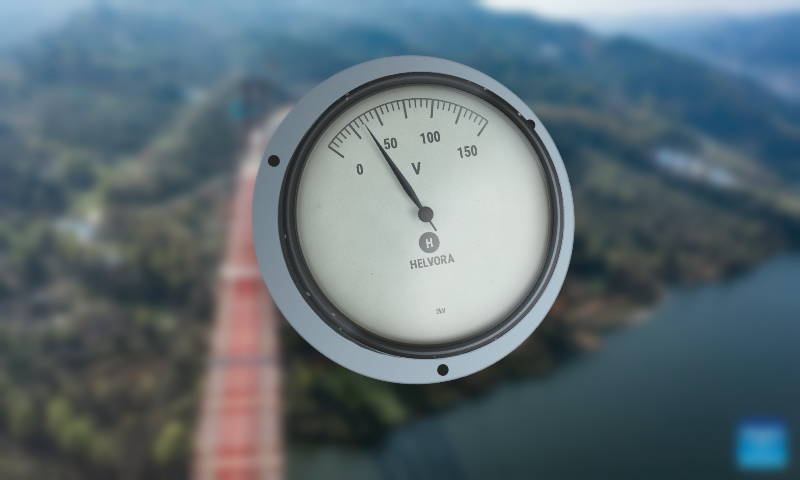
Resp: 35 V
